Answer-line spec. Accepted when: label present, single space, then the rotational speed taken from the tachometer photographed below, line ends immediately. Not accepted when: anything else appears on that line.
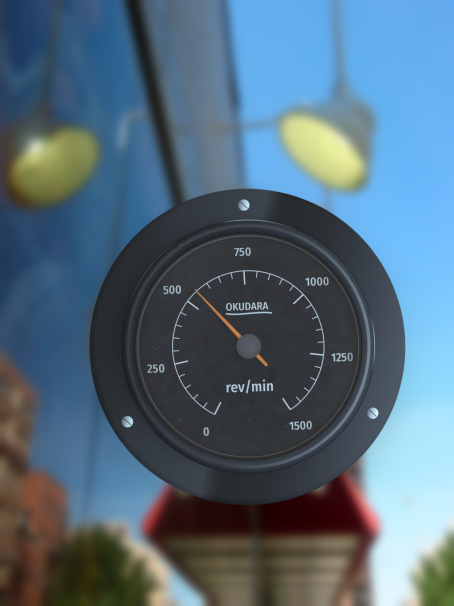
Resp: 550 rpm
